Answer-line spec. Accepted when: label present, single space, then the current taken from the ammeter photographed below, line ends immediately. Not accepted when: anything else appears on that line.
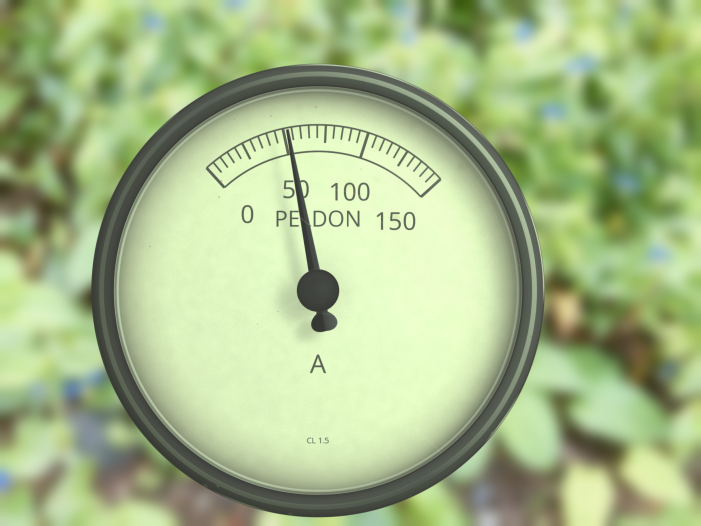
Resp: 52.5 A
